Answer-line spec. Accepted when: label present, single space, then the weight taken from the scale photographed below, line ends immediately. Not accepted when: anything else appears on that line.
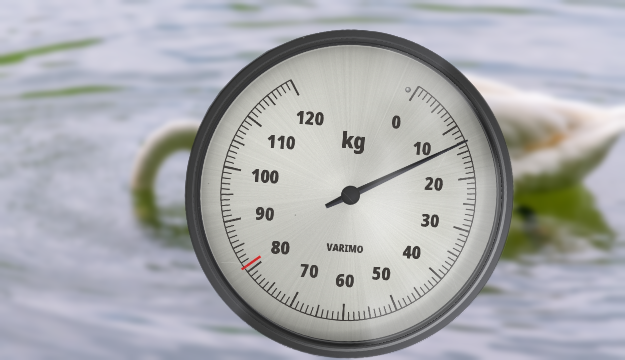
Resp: 13 kg
